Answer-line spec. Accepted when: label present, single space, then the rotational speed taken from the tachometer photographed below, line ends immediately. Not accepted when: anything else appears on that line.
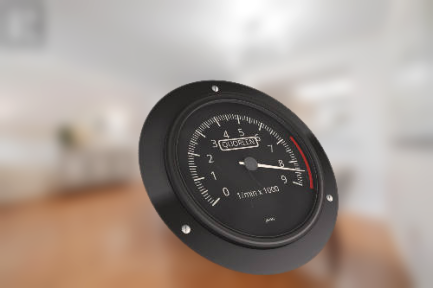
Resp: 8500 rpm
